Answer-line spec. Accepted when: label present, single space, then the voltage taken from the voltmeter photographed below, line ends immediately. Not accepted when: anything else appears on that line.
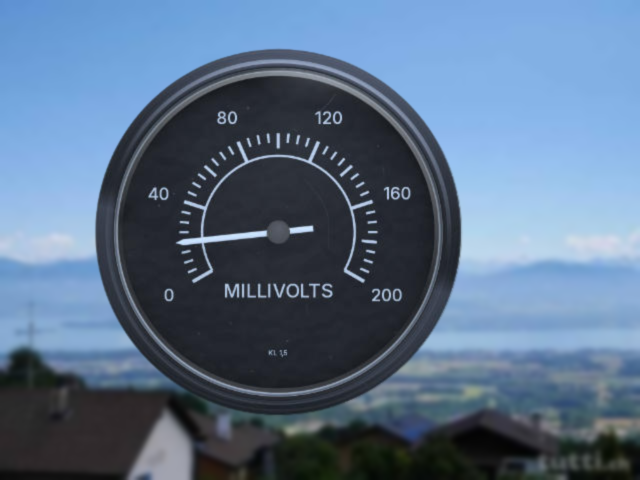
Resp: 20 mV
